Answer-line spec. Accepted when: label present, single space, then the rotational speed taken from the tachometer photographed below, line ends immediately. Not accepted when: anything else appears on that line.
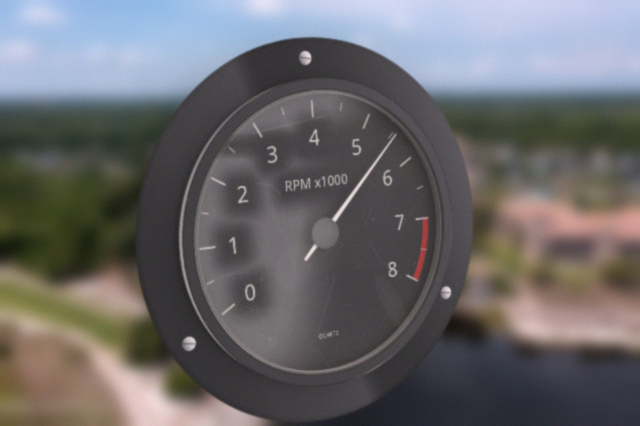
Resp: 5500 rpm
